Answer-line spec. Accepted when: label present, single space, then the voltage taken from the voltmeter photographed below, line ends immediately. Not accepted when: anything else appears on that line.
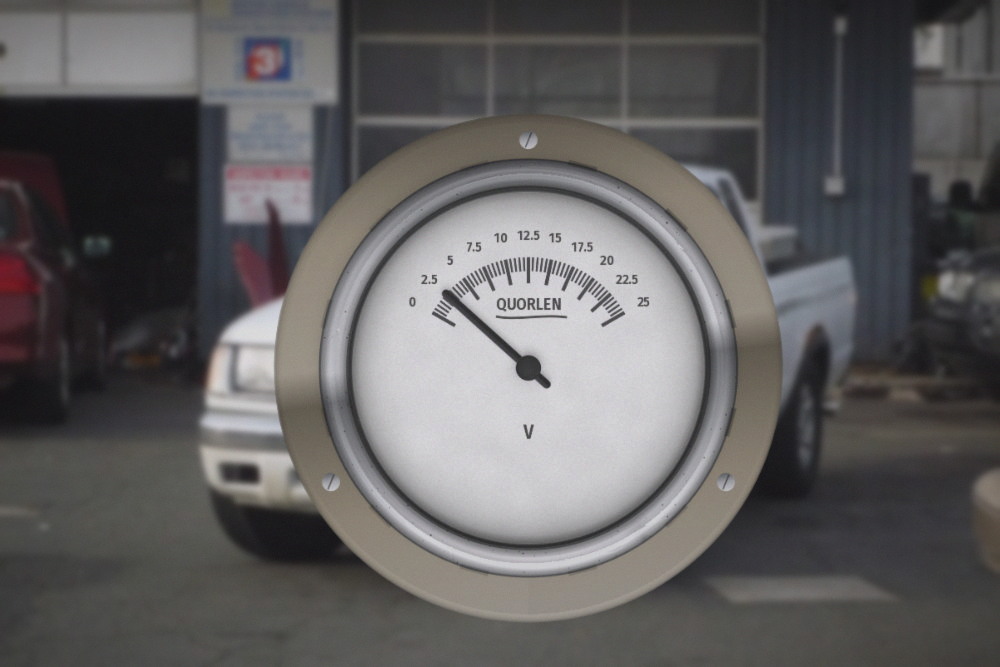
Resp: 2.5 V
